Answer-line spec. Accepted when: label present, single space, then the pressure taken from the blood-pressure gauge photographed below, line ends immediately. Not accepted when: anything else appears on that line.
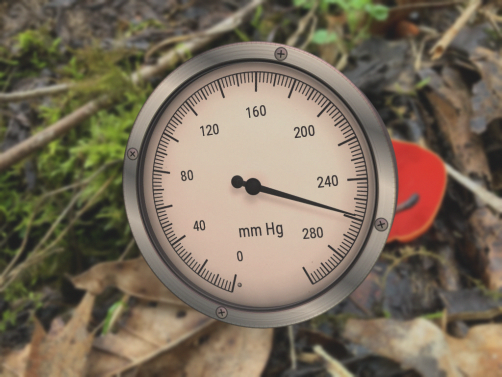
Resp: 258 mmHg
